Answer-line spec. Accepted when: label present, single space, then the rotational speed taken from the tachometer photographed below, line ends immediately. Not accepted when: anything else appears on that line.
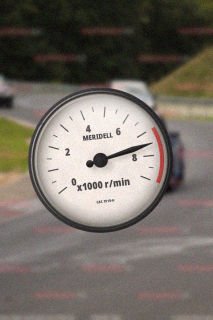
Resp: 7500 rpm
